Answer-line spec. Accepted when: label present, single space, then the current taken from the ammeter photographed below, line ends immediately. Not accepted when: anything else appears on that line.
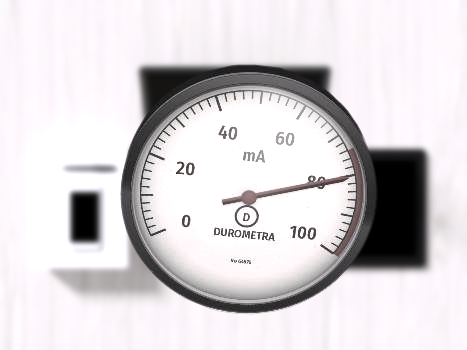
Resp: 80 mA
